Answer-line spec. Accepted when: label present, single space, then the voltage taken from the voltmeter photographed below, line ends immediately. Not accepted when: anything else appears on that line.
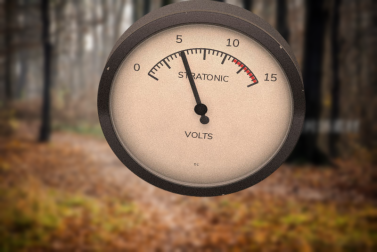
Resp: 5 V
